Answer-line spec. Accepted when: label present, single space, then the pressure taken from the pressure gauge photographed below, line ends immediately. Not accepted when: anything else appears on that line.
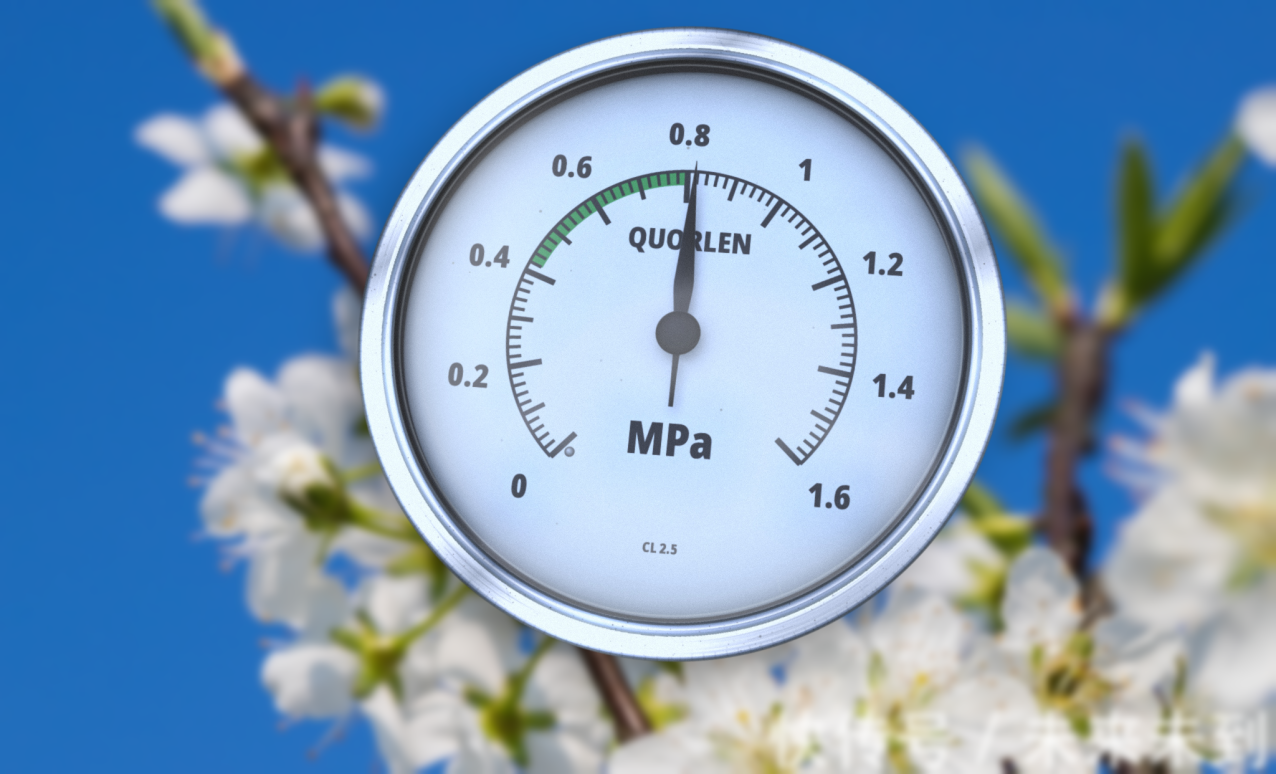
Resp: 0.82 MPa
